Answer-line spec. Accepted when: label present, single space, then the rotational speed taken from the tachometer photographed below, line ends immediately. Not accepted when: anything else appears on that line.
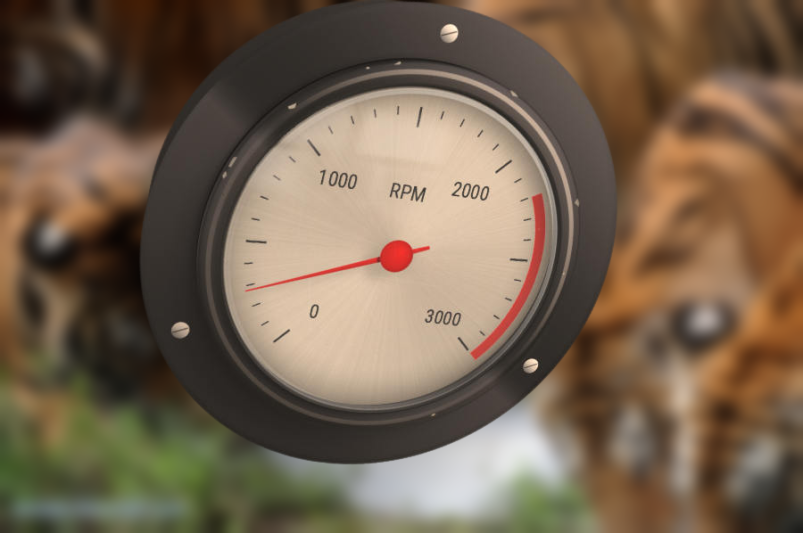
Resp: 300 rpm
